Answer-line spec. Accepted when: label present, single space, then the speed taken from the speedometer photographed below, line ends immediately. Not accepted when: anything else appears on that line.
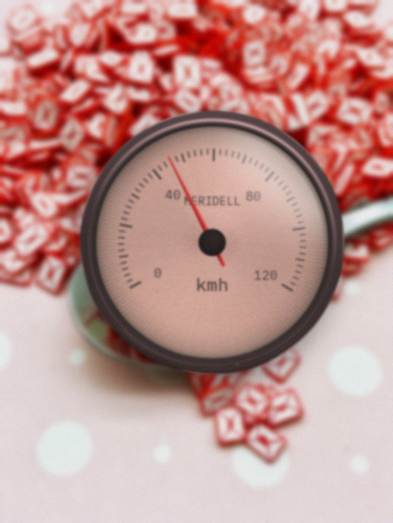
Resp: 46 km/h
